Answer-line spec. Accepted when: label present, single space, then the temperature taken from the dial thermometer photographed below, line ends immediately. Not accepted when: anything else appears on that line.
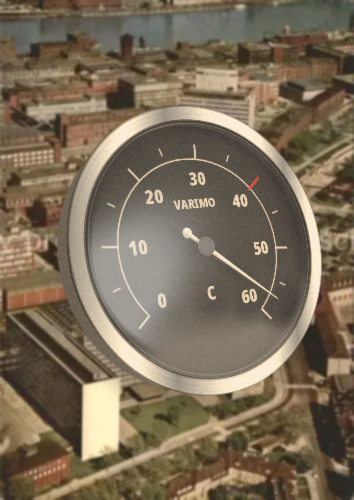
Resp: 57.5 °C
